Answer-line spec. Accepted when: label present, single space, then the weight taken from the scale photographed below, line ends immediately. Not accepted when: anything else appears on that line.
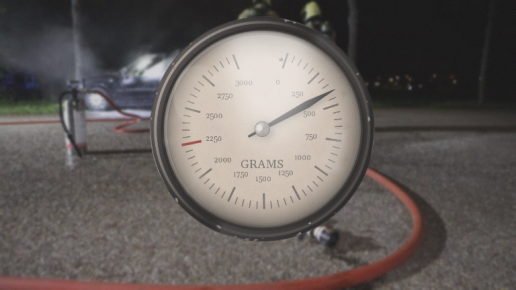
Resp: 400 g
